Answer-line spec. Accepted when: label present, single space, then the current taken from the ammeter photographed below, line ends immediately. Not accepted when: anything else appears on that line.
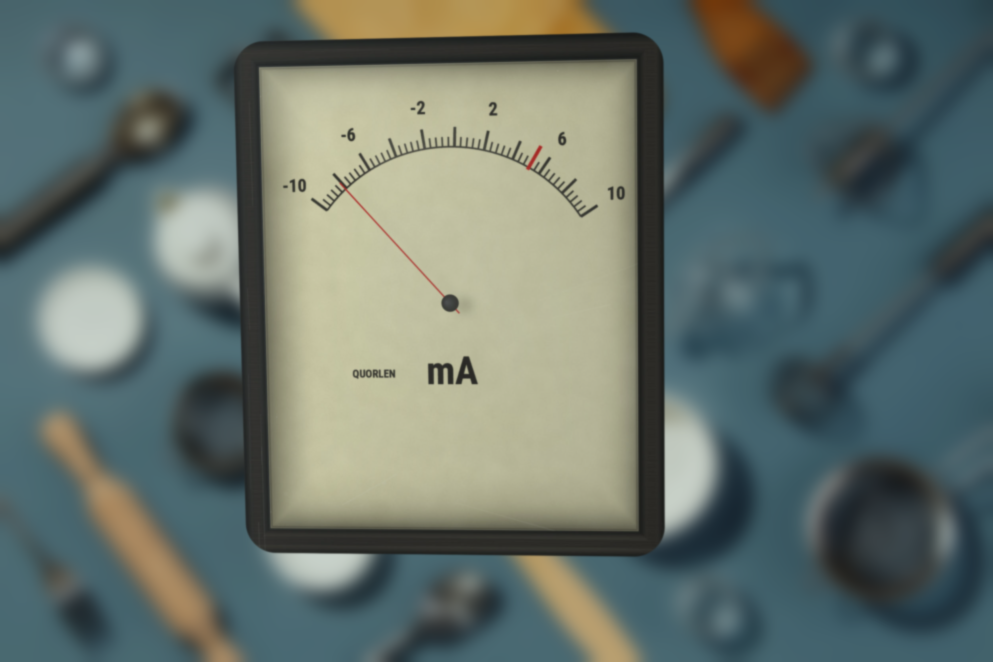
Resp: -8 mA
